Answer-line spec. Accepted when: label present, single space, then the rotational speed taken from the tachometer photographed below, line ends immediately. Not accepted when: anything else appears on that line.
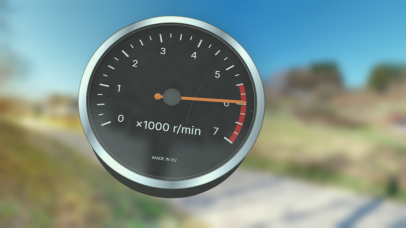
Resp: 6000 rpm
